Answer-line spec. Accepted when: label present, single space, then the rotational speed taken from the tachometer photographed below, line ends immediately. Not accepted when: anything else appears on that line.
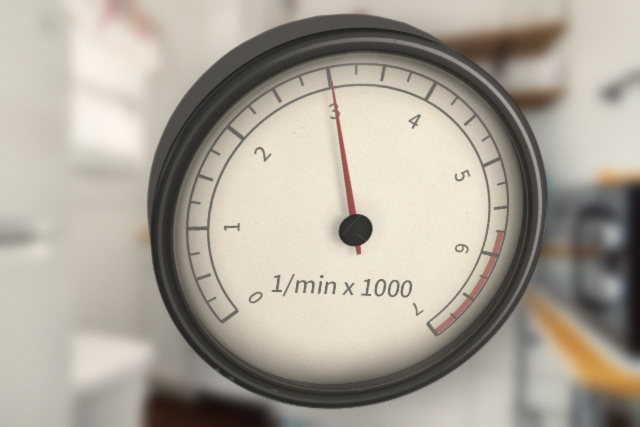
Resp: 3000 rpm
